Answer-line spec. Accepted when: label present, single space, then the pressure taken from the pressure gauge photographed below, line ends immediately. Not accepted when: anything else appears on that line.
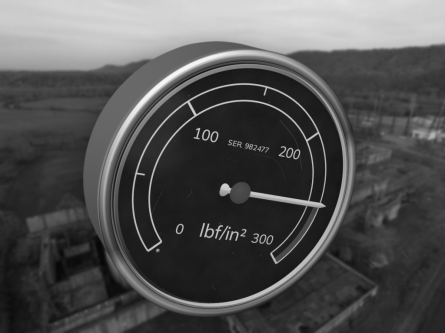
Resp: 250 psi
